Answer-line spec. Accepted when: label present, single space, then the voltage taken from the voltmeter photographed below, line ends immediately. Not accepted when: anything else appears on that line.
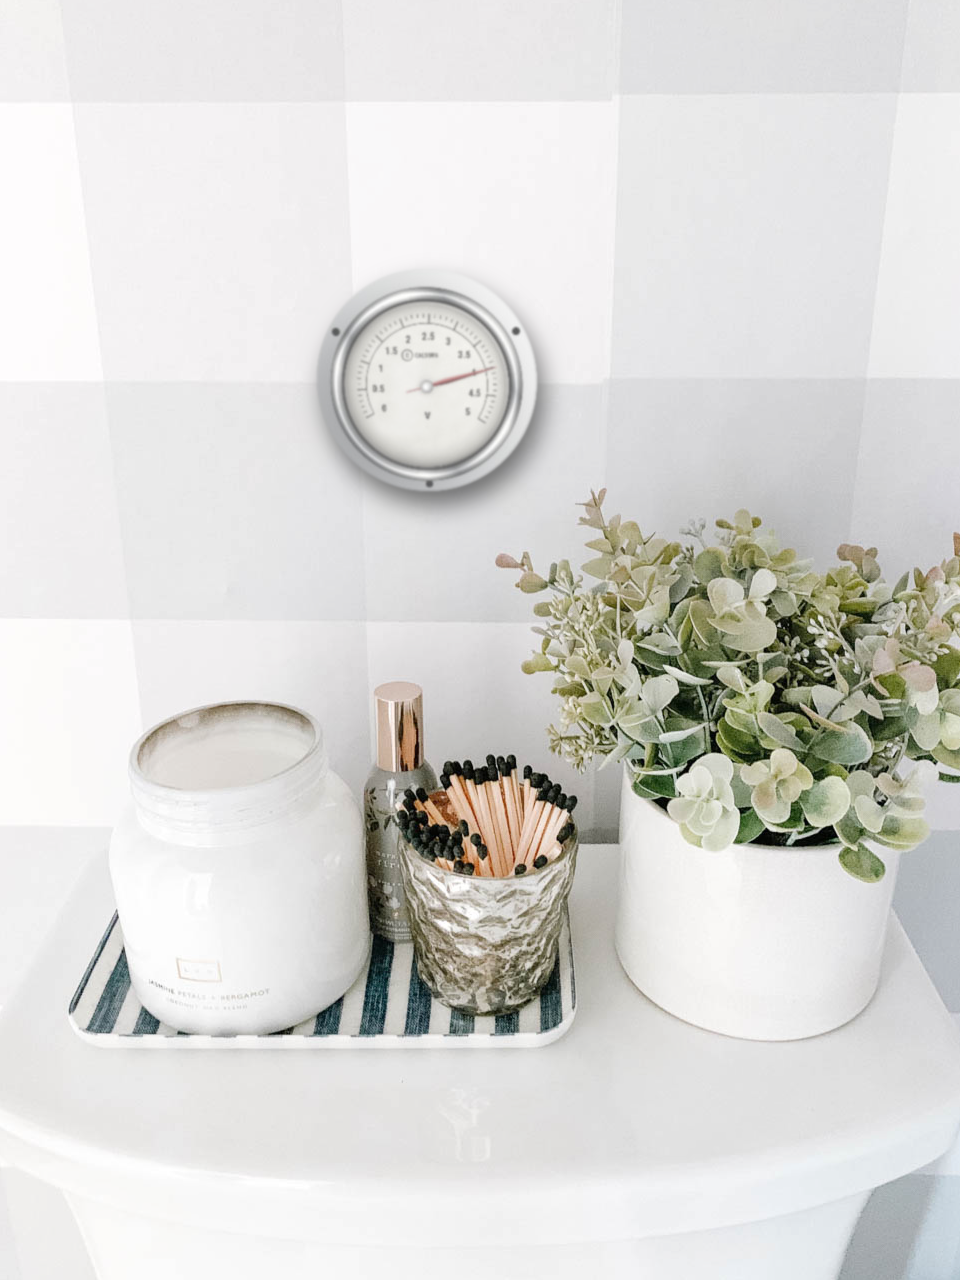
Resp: 4 V
